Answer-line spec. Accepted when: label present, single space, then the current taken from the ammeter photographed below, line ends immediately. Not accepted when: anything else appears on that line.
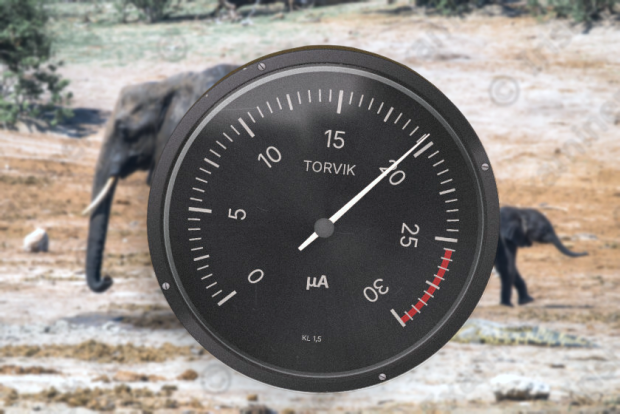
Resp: 19.5 µA
